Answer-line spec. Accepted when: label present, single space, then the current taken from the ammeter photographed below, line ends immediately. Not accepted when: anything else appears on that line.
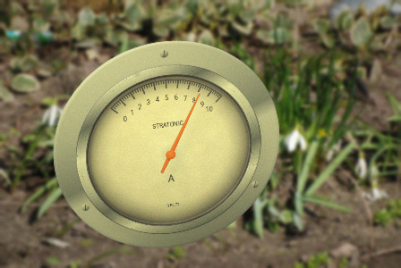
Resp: 8 A
